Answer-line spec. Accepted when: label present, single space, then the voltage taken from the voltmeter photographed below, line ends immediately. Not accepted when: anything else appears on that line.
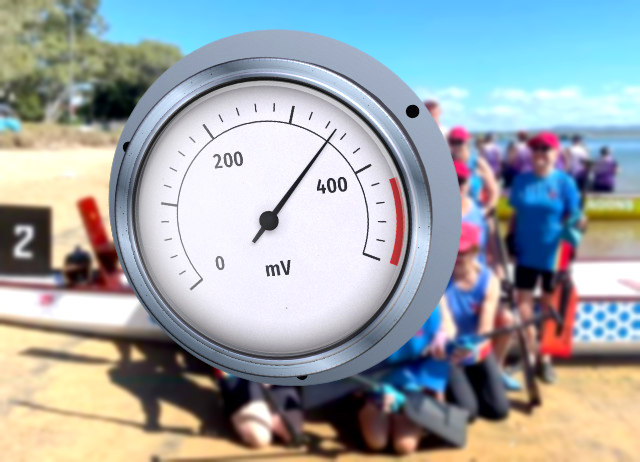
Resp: 350 mV
